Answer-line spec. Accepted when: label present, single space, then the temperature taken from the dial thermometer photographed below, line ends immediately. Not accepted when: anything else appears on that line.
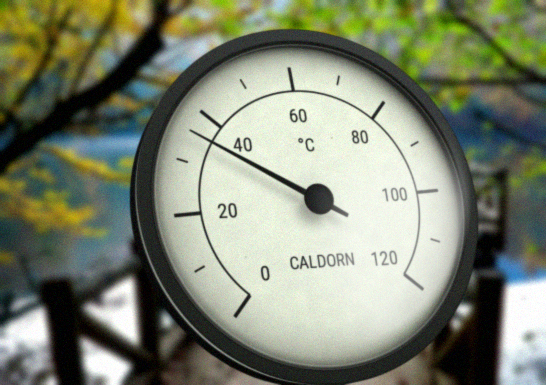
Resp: 35 °C
